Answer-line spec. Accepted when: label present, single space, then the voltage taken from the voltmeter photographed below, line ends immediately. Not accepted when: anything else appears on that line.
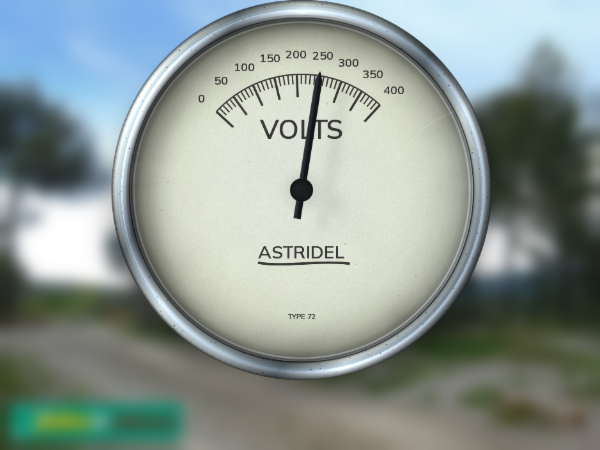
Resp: 250 V
